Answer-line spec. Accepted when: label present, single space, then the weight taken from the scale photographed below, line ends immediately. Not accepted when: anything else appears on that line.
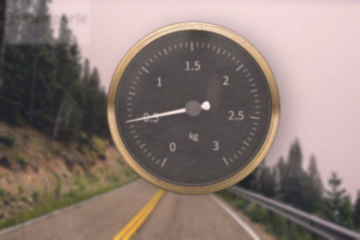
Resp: 0.5 kg
